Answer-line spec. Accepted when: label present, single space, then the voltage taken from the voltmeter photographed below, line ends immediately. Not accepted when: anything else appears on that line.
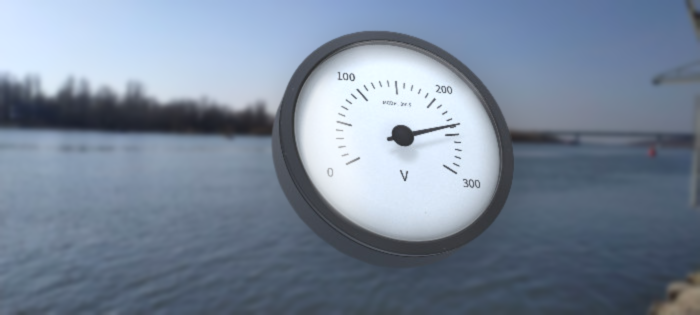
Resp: 240 V
